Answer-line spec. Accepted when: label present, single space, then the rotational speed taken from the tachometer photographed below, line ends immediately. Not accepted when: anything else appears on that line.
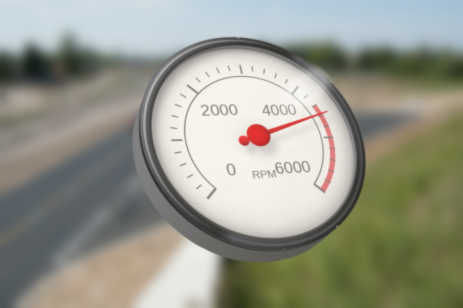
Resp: 4600 rpm
